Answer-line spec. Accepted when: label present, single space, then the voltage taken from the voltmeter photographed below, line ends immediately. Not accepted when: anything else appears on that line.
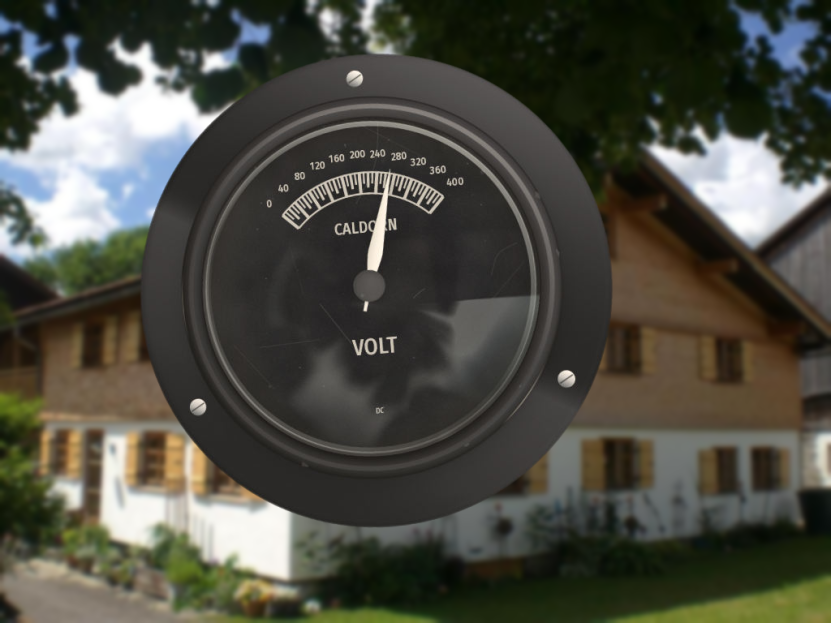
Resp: 270 V
